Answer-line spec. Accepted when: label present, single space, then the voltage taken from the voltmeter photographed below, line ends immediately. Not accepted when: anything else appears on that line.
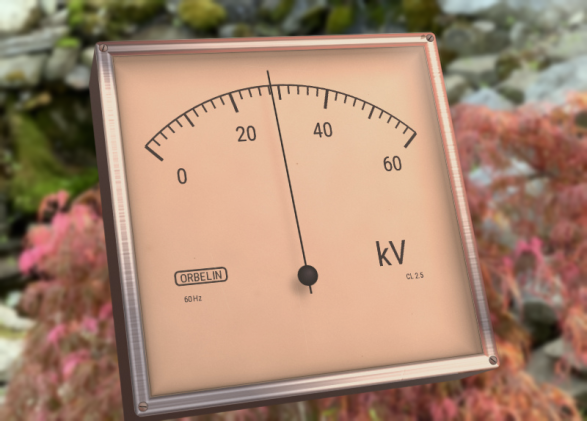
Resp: 28 kV
